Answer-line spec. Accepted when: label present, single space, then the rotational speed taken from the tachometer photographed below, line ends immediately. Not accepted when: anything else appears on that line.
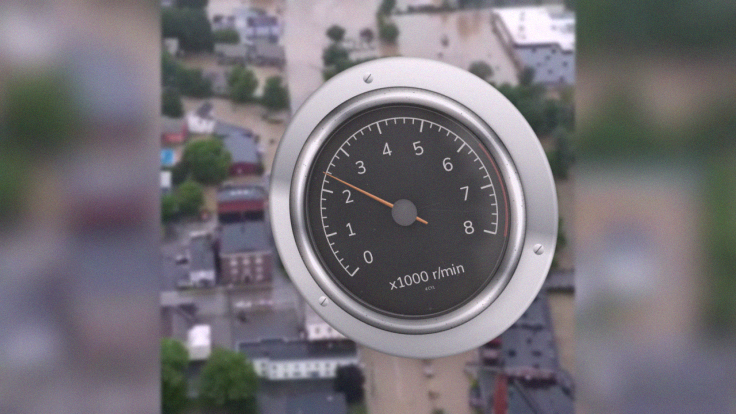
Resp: 2400 rpm
